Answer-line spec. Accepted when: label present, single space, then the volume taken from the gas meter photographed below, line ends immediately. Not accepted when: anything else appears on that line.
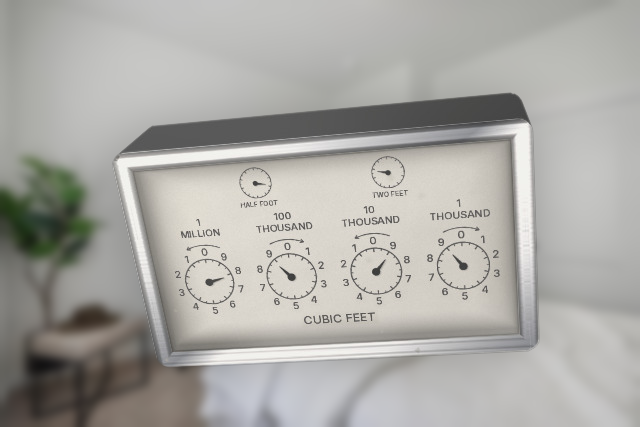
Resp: 788900 ft³
